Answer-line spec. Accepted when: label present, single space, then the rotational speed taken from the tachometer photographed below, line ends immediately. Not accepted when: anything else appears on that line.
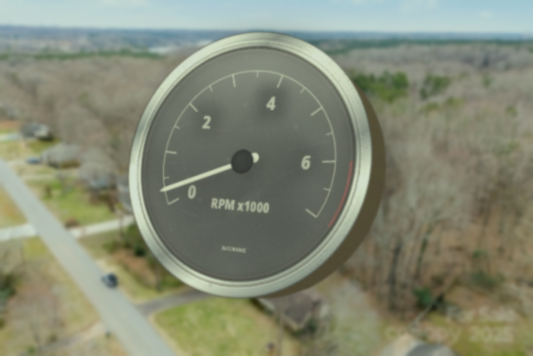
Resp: 250 rpm
